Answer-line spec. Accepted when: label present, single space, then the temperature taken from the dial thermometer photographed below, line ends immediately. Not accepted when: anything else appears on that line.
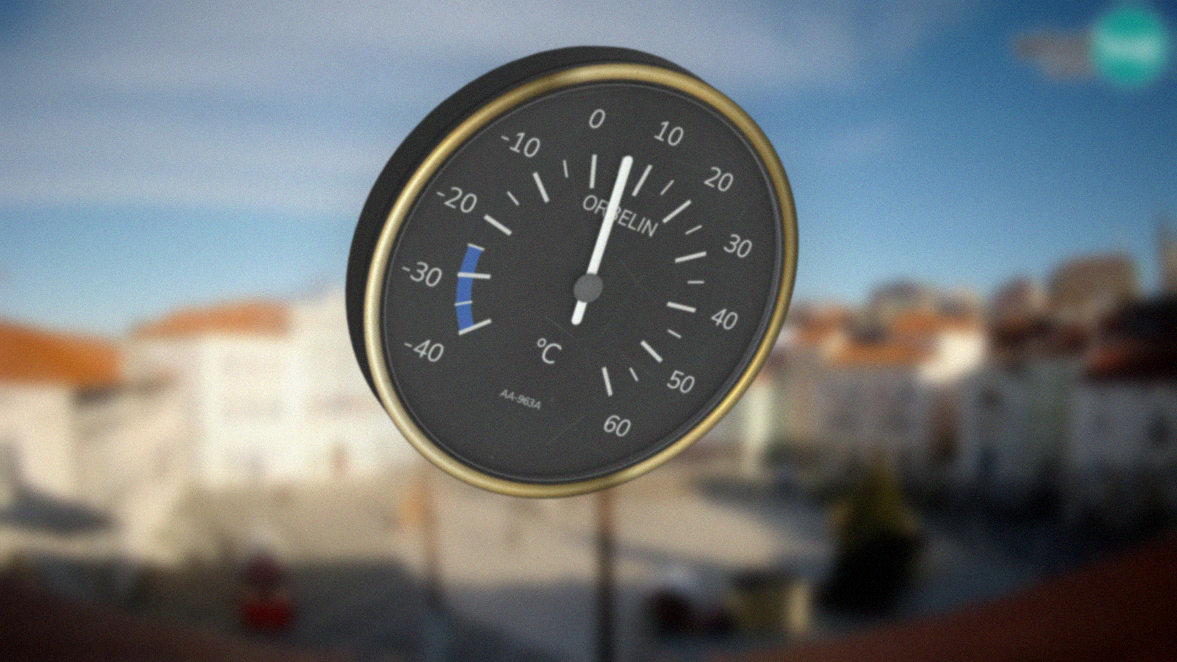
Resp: 5 °C
